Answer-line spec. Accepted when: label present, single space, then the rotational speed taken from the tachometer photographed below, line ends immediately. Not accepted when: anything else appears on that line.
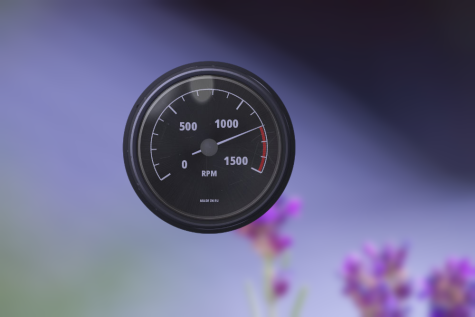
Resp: 1200 rpm
